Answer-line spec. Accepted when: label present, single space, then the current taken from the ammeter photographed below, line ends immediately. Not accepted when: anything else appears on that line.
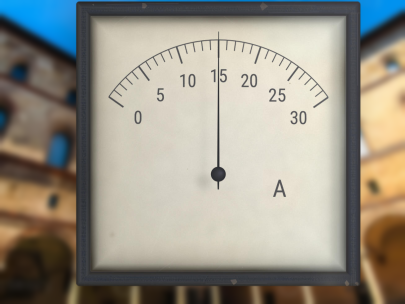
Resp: 15 A
